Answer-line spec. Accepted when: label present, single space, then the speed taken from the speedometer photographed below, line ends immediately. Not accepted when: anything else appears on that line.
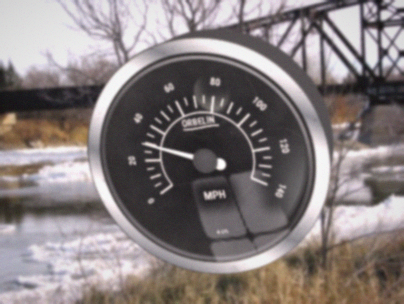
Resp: 30 mph
